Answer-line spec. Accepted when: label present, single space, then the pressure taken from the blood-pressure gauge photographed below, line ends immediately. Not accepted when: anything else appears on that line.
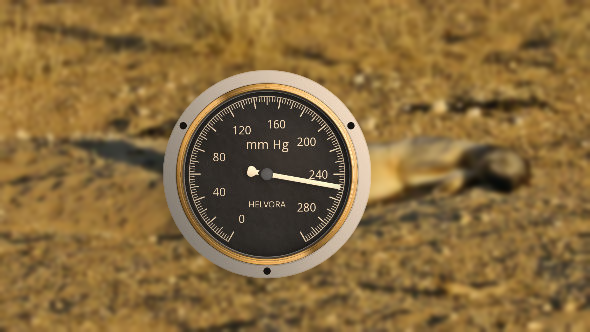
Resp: 250 mmHg
